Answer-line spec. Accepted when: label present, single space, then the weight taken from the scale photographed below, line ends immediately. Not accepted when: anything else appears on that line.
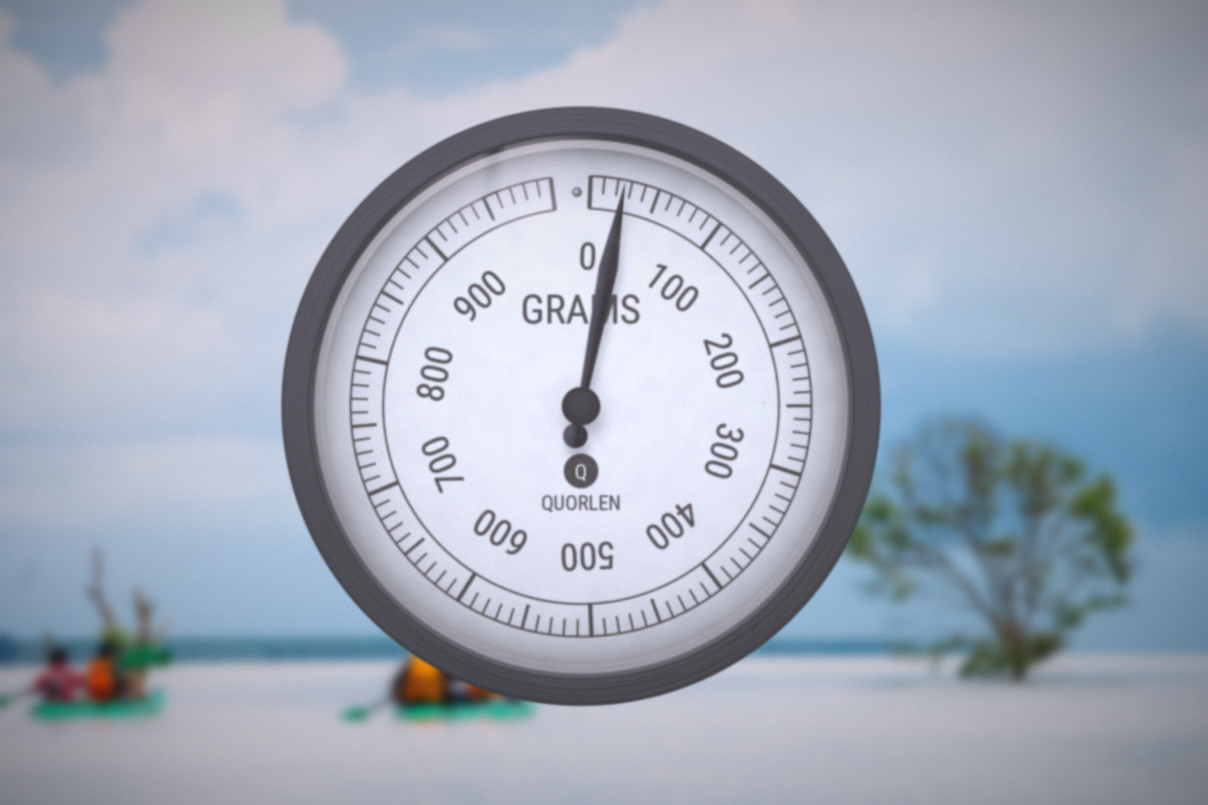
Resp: 25 g
